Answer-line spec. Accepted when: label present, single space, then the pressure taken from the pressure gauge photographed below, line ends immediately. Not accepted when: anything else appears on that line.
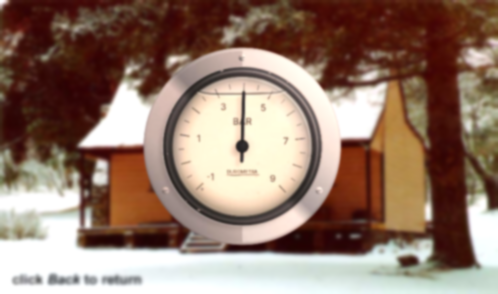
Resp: 4 bar
